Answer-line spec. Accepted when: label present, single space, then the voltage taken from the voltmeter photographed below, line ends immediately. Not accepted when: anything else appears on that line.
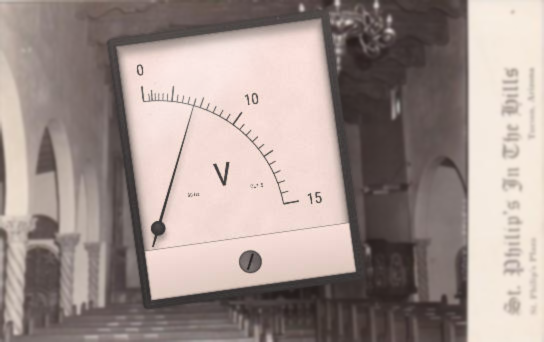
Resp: 7 V
